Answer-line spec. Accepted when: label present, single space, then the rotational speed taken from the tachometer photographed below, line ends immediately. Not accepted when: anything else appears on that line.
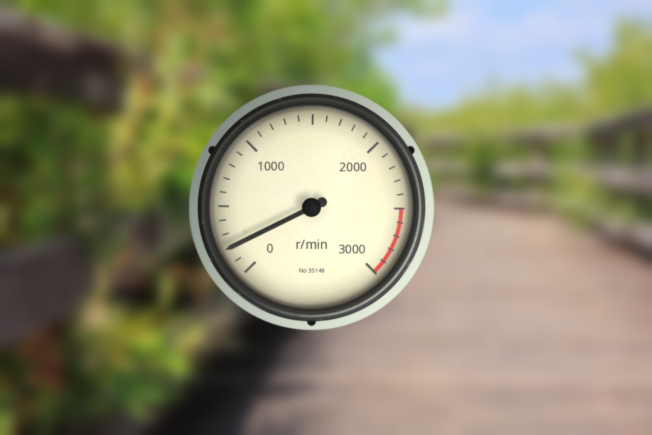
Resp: 200 rpm
